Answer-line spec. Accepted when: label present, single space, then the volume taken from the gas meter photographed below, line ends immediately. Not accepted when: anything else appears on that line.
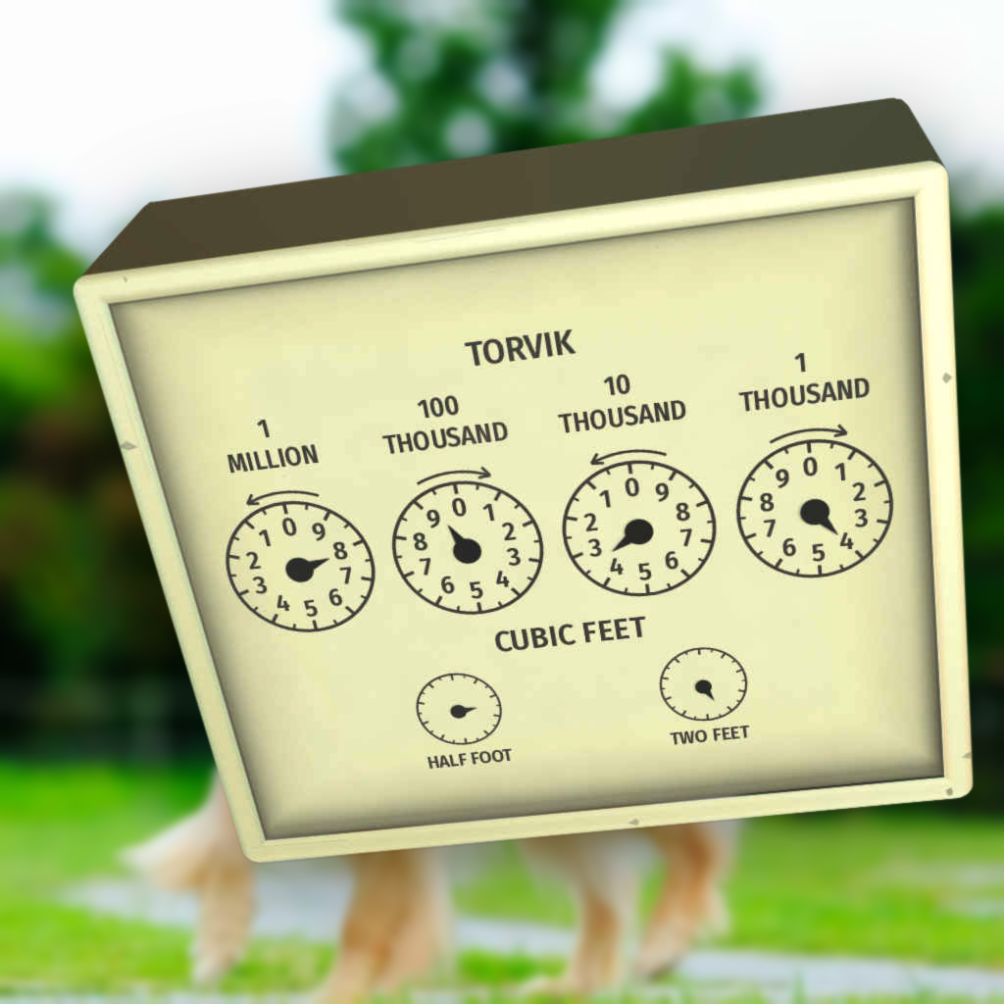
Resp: 793400 ft³
